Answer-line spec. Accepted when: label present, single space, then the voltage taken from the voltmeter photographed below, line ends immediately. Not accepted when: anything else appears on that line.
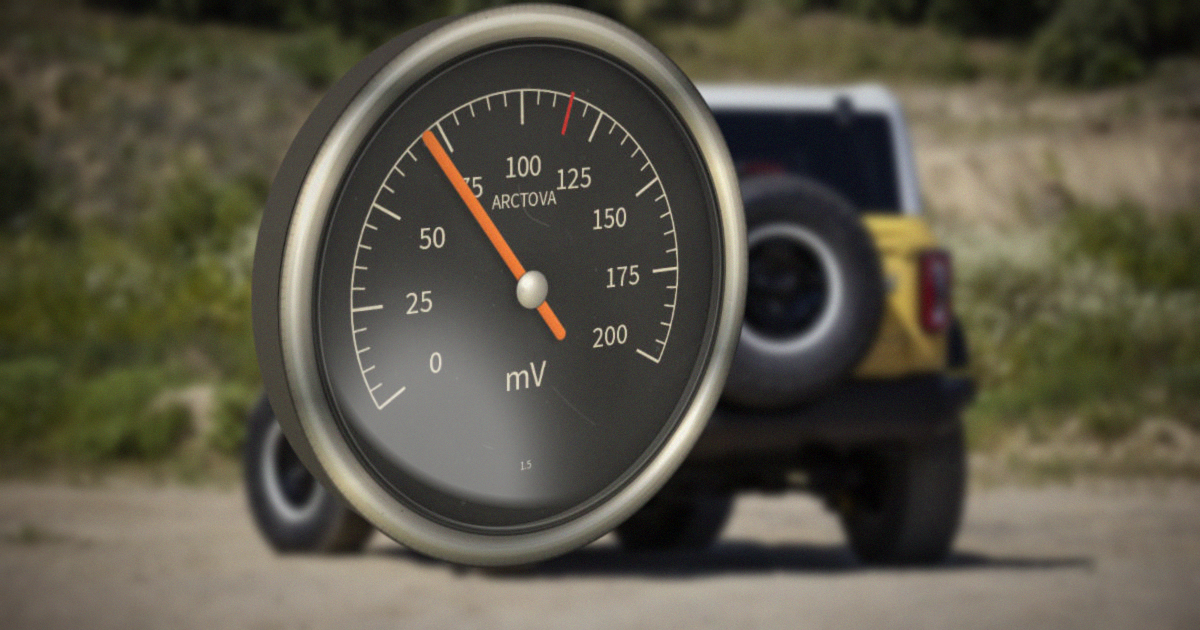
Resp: 70 mV
